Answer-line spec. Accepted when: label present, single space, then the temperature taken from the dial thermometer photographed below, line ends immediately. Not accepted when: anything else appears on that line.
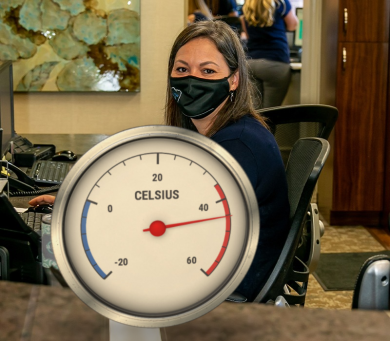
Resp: 44 °C
